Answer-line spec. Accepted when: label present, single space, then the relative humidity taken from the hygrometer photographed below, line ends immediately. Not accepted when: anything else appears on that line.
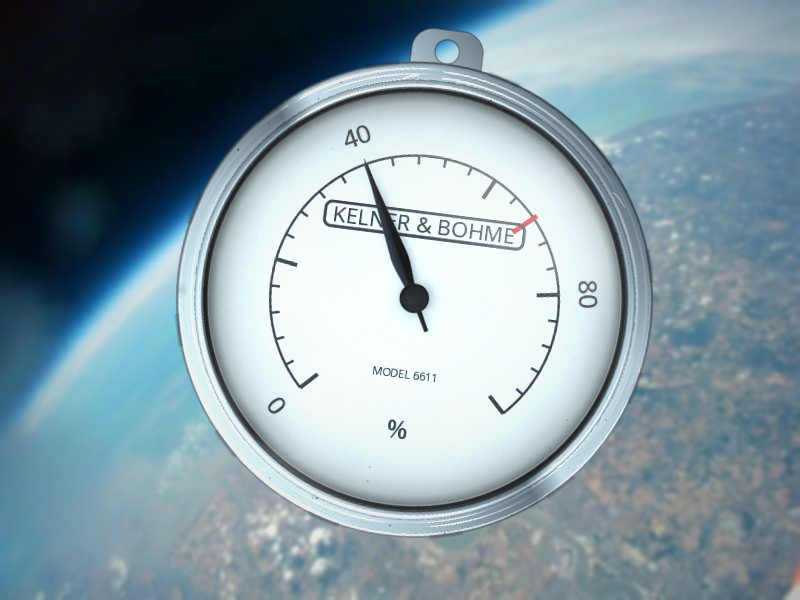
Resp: 40 %
